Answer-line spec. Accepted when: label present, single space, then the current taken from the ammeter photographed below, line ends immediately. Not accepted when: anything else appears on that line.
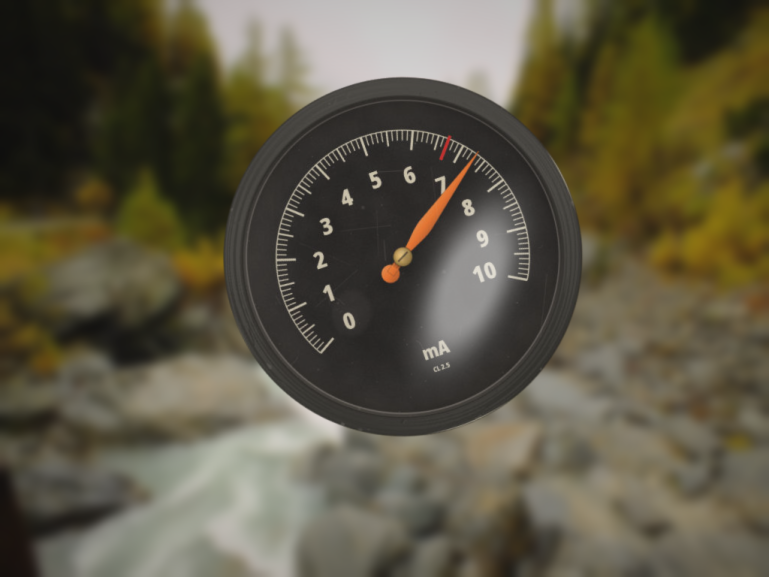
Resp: 7.3 mA
